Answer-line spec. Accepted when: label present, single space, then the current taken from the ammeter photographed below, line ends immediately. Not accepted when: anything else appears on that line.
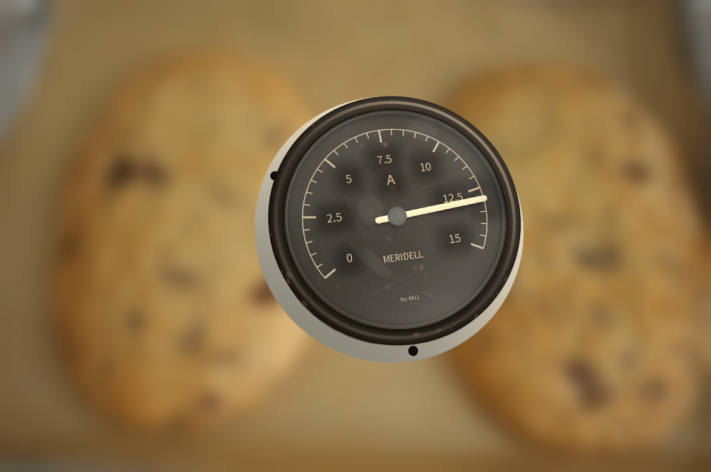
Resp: 13 A
